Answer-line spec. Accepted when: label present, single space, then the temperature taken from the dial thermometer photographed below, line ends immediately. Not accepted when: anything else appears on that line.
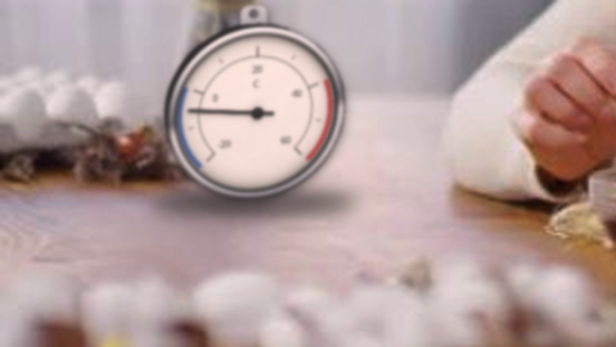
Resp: -5 °C
